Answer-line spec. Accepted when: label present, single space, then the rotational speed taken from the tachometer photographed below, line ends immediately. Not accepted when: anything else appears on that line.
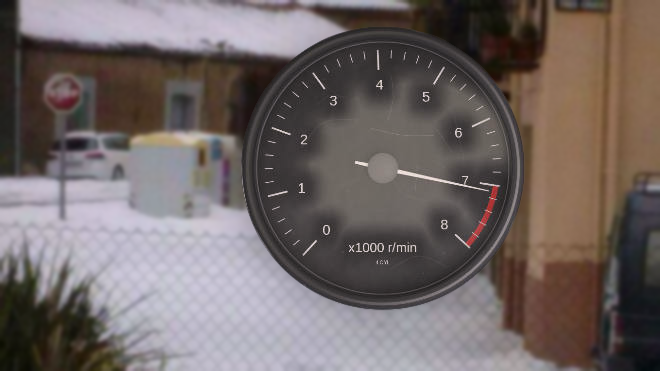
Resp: 7100 rpm
